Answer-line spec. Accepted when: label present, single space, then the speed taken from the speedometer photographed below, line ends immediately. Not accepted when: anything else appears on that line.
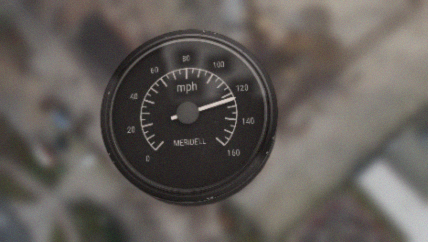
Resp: 125 mph
